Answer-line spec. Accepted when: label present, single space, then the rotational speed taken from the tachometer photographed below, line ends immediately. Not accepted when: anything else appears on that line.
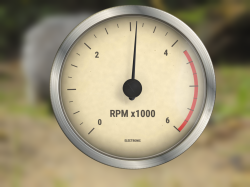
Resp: 3125 rpm
